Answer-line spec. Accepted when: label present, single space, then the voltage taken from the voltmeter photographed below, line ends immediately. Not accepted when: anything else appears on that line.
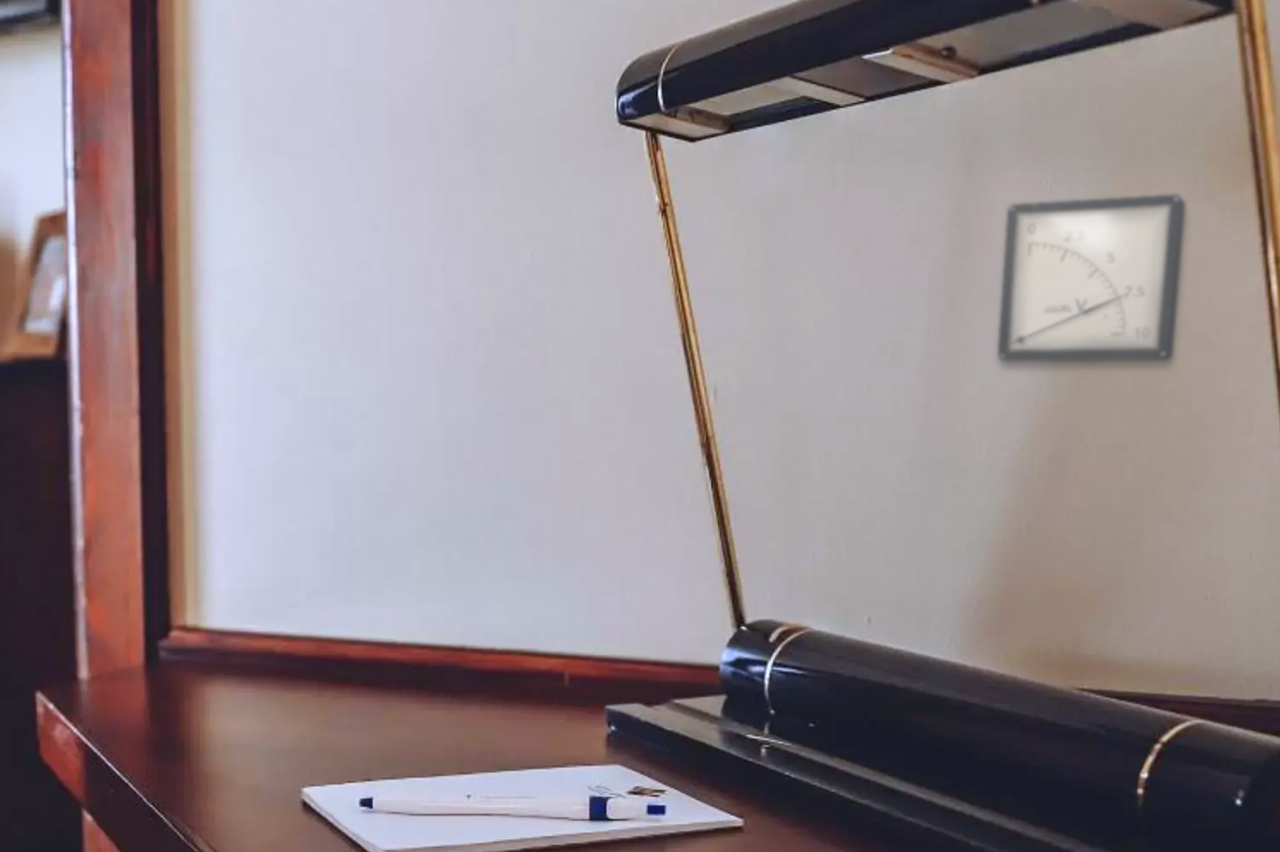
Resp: 7.5 V
